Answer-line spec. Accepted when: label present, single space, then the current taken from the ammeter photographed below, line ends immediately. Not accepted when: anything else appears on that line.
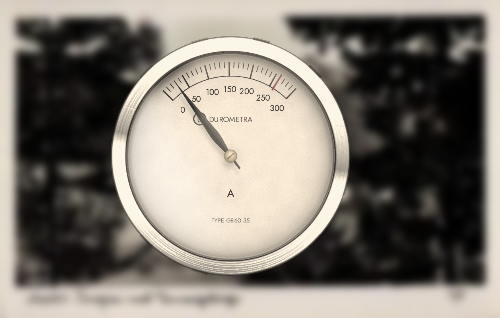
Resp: 30 A
